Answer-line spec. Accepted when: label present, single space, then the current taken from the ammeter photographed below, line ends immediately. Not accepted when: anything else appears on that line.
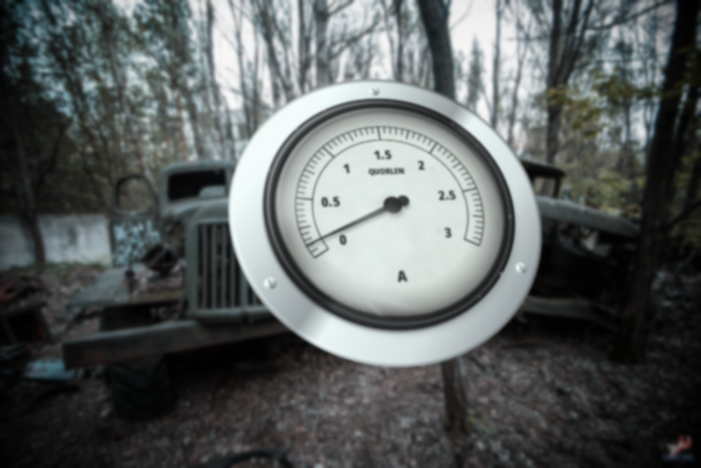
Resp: 0.1 A
